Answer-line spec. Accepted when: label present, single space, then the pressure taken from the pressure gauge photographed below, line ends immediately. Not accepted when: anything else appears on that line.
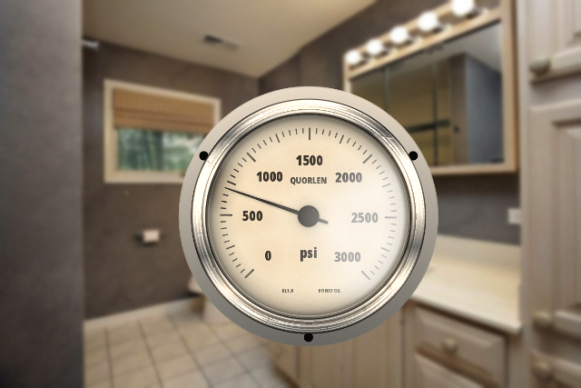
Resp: 700 psi
